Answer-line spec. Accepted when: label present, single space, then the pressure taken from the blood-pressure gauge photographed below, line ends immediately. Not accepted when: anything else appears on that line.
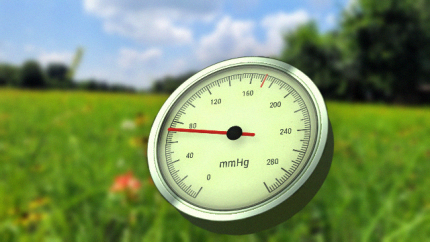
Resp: 70 mmHg
